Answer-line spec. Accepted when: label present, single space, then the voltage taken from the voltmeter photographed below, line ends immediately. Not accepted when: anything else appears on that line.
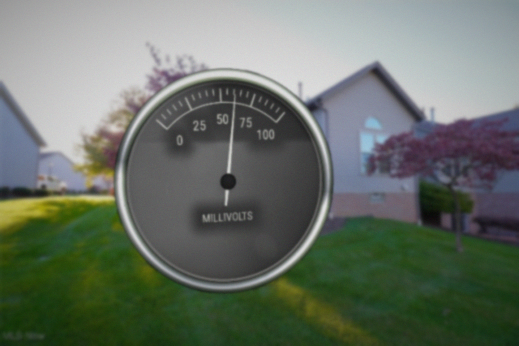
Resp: 60 mV
